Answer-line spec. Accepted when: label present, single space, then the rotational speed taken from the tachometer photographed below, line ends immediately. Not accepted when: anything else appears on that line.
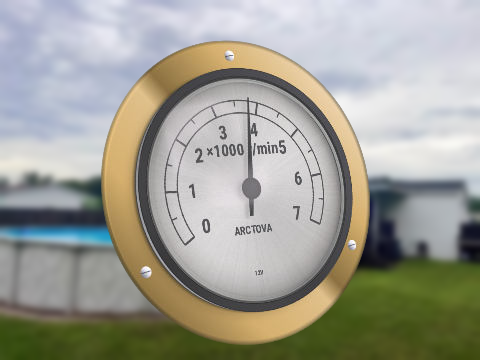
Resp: 3750 rpm
